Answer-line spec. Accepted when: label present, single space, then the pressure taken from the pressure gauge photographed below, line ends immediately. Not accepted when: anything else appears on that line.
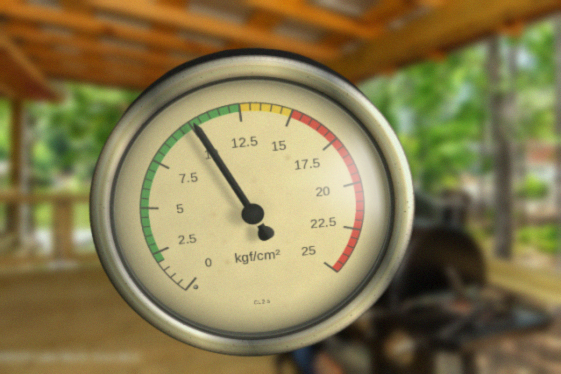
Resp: 10.25 kg/cm²
